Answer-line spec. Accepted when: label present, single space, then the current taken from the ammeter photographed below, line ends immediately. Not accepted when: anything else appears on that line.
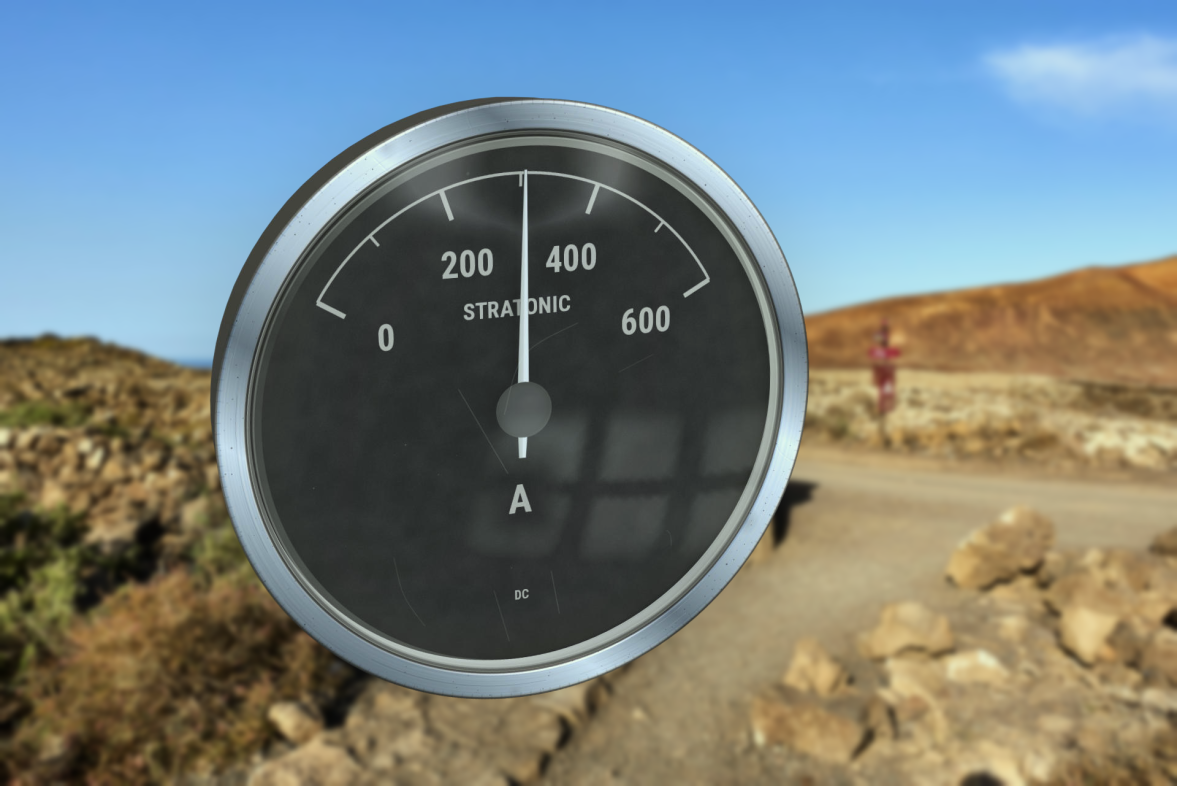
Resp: 300 A
